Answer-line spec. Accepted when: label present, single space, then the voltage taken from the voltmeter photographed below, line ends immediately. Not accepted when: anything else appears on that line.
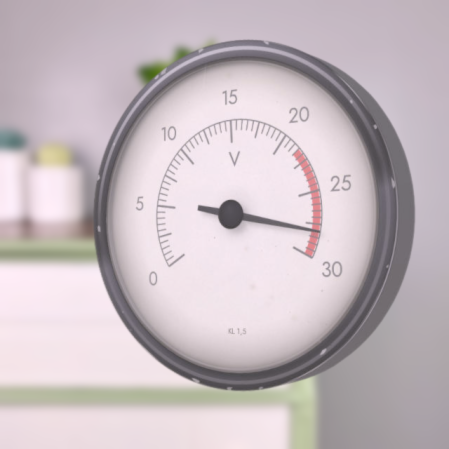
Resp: 28 V
